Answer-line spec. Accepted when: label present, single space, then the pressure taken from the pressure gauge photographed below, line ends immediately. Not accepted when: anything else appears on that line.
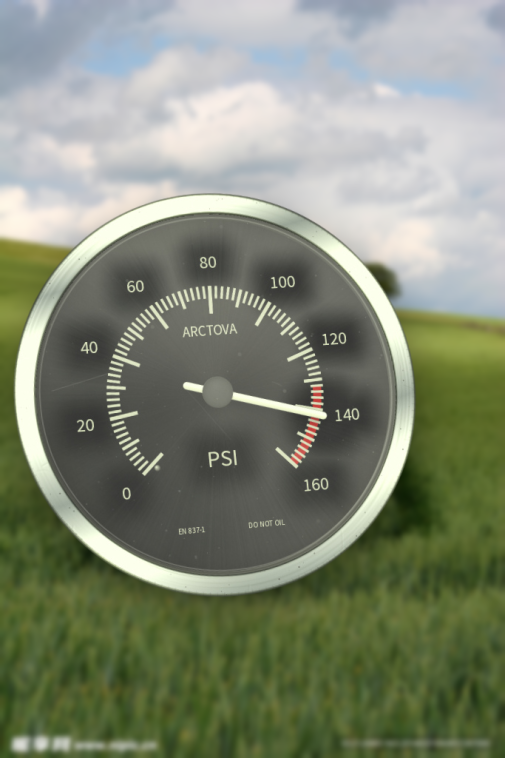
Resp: 142 psi
